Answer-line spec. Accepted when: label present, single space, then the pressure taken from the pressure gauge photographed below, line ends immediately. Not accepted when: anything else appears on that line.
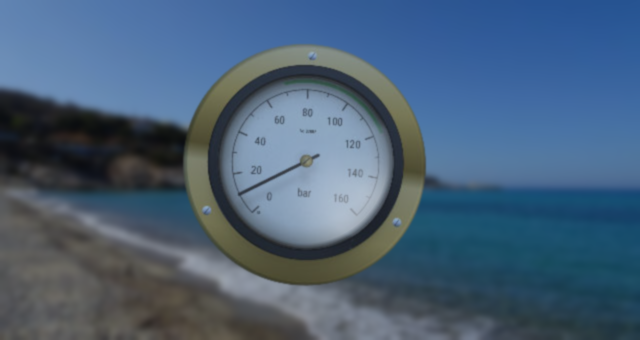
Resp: 10 bar
